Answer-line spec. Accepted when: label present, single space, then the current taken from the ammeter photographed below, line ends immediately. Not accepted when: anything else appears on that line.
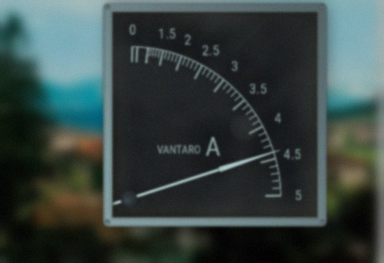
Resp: 4.4 A
